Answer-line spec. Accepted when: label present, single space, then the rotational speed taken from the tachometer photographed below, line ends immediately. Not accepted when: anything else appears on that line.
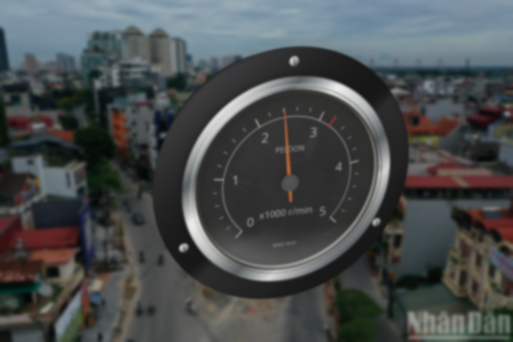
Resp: 2400 rpm
